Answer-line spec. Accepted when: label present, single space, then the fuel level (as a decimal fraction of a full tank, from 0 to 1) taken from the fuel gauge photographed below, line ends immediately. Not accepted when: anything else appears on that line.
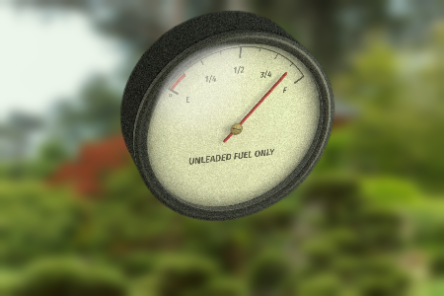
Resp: 0.875
